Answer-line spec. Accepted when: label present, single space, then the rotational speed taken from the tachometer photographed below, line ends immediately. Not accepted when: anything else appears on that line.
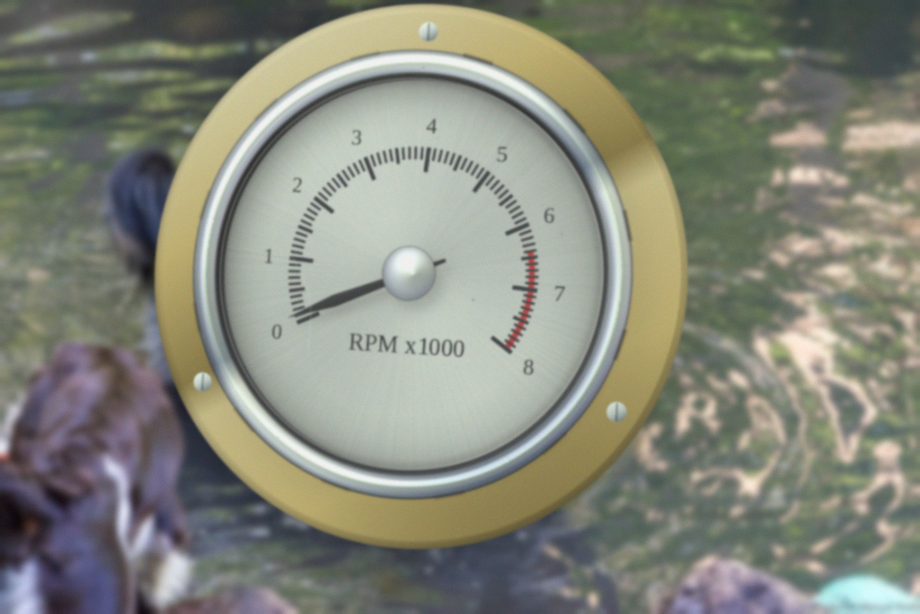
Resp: 100 rpm
